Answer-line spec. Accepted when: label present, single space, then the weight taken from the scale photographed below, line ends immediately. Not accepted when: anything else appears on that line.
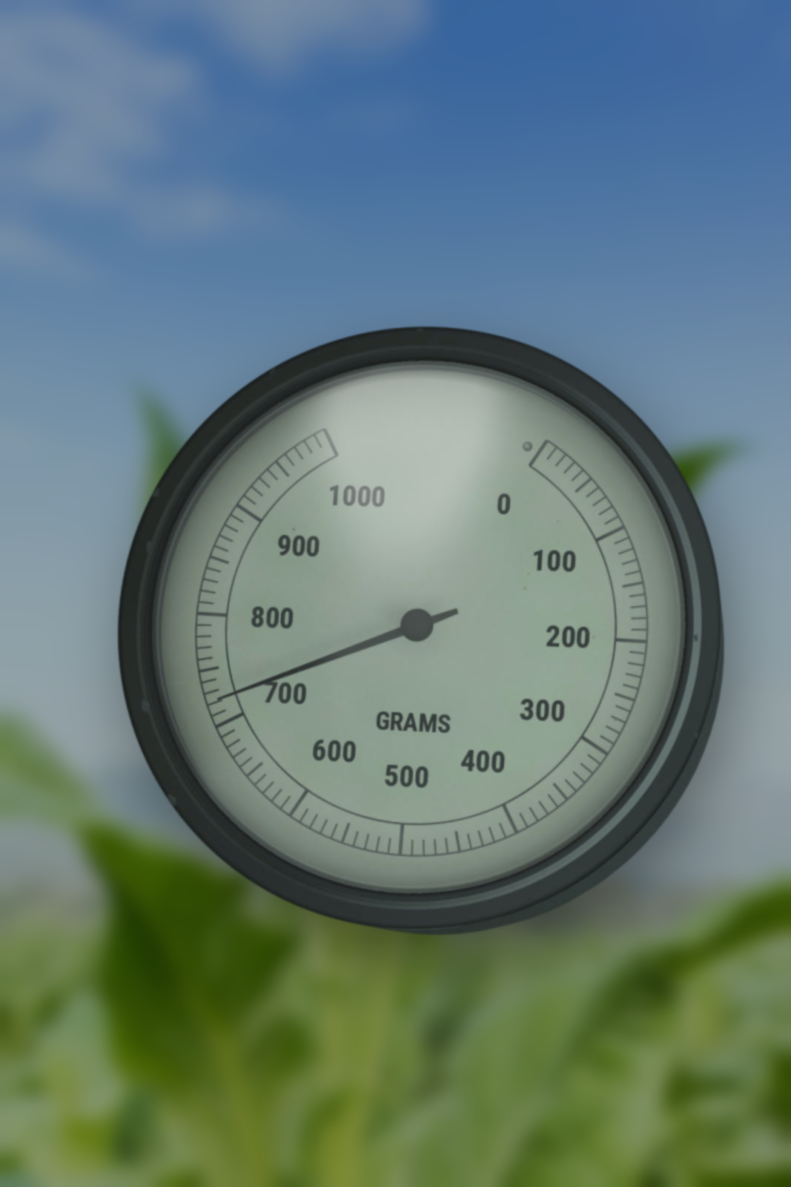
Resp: 720 g
